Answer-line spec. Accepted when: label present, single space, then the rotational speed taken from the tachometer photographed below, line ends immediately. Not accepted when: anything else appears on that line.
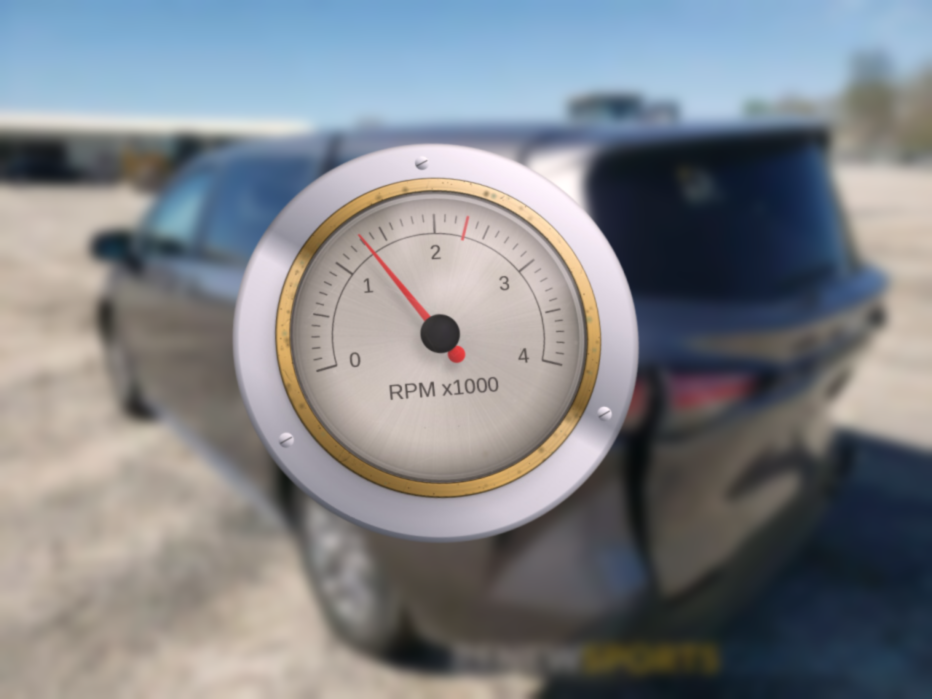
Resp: 1300 rpm
